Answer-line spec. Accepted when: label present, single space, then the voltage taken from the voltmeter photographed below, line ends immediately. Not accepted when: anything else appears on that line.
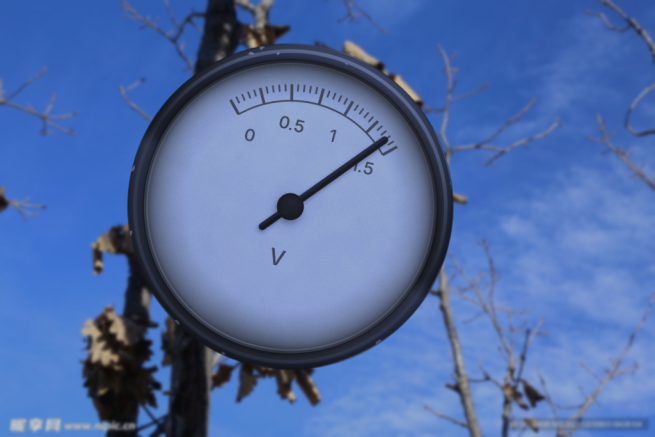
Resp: 1.4 V
